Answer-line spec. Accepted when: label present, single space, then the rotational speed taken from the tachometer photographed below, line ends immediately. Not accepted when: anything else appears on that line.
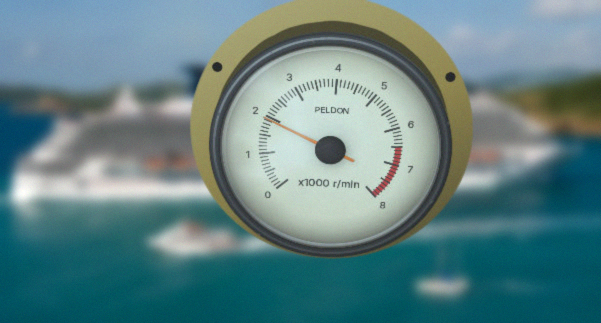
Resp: 2000 rpm
